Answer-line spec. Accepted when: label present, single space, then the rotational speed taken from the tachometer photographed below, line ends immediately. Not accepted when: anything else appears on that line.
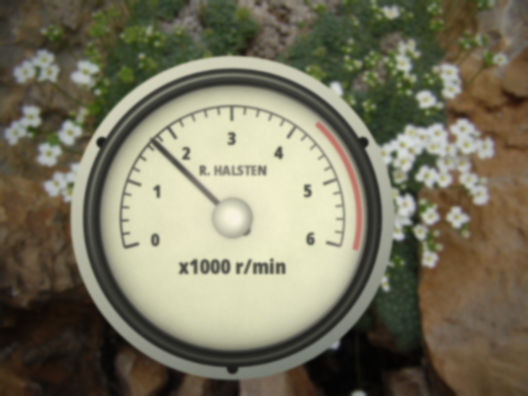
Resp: 1700 rpm
